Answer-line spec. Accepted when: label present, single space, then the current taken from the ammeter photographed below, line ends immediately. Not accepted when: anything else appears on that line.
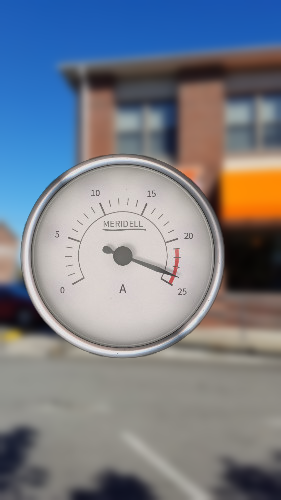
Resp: 24 A
